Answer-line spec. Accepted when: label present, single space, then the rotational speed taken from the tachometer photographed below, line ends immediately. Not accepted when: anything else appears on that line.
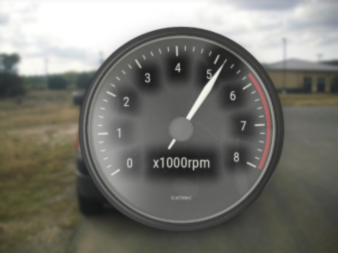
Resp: 5200 rpm
